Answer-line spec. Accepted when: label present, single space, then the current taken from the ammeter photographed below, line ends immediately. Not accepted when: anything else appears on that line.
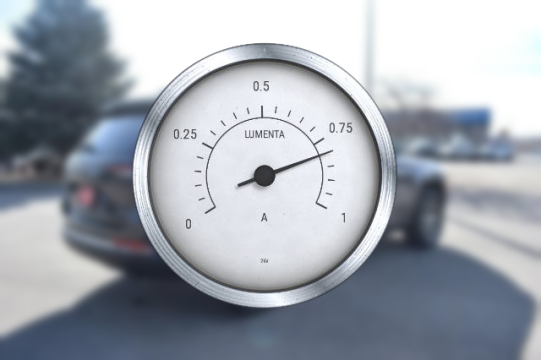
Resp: 0.8 A
